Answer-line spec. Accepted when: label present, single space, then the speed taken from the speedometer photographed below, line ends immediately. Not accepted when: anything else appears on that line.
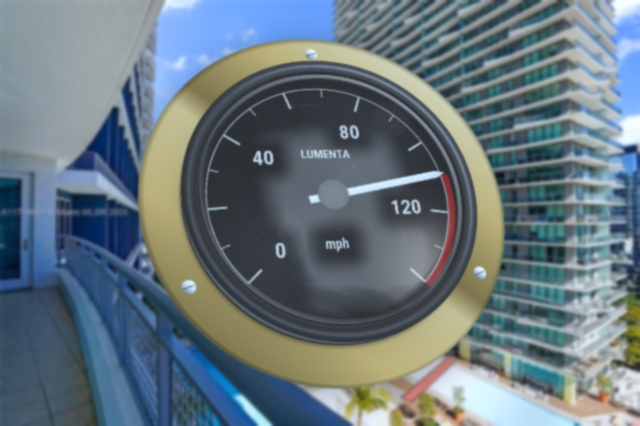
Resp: 110 mph
